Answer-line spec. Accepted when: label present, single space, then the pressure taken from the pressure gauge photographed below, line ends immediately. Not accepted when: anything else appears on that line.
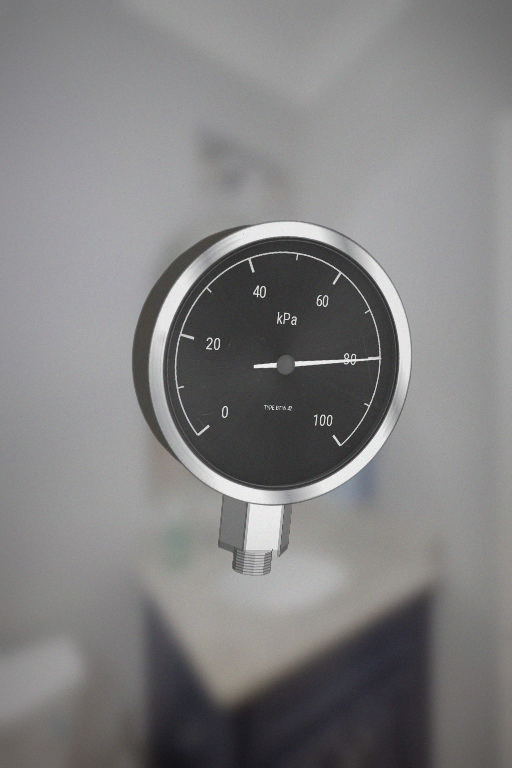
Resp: 80 kPa
